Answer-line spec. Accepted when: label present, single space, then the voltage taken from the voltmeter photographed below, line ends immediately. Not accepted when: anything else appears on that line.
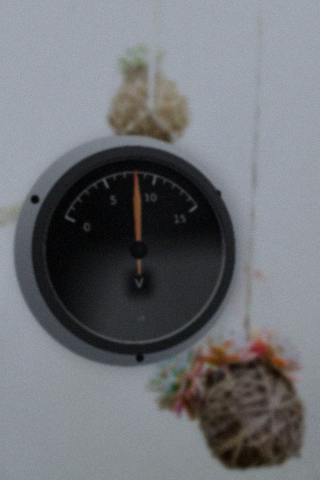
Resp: 8 V
